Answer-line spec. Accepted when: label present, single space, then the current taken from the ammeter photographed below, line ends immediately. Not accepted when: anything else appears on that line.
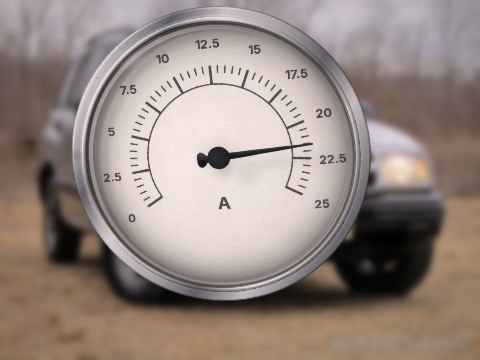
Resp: 21.5 A
